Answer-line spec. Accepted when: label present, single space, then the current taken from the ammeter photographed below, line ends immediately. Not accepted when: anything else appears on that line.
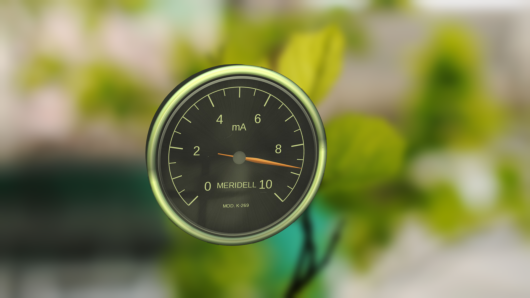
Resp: 8.75 mA
